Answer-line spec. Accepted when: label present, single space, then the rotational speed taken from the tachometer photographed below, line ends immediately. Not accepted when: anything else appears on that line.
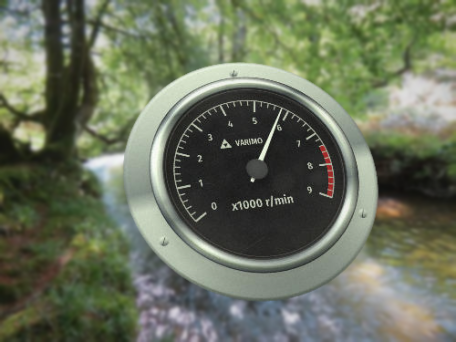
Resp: 5800 rpm
